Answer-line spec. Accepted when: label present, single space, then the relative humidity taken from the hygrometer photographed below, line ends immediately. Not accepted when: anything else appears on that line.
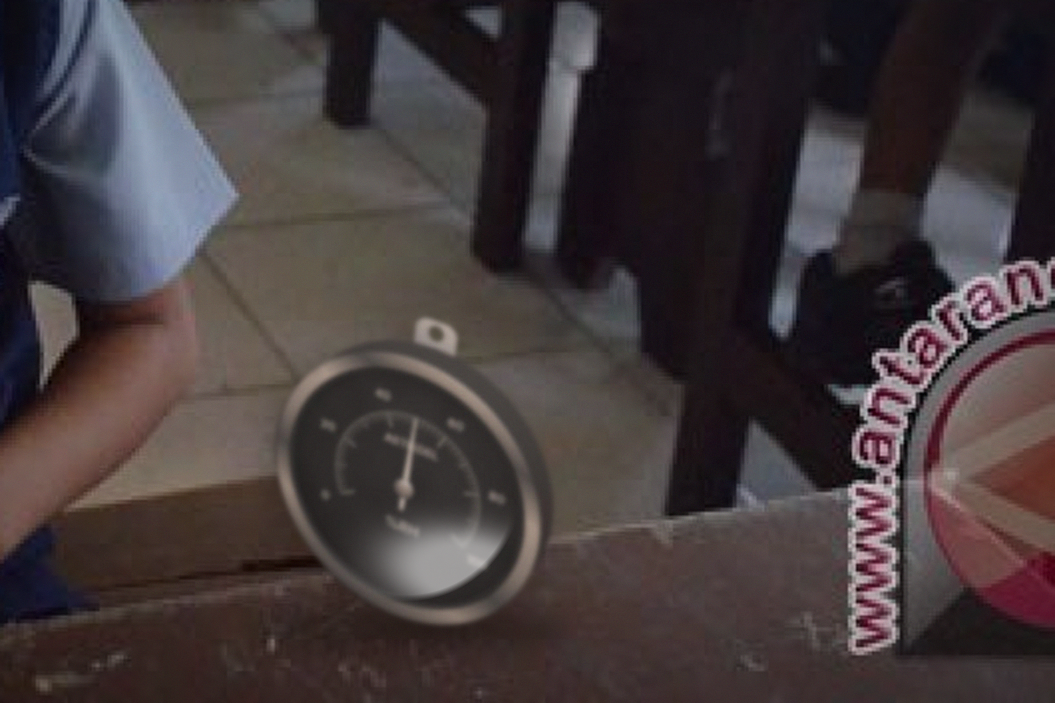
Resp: 50 %
